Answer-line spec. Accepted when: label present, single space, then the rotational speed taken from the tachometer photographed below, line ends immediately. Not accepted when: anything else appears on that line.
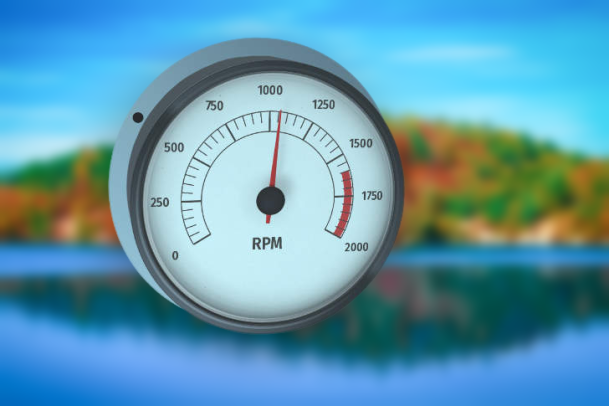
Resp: 1050 rpm
